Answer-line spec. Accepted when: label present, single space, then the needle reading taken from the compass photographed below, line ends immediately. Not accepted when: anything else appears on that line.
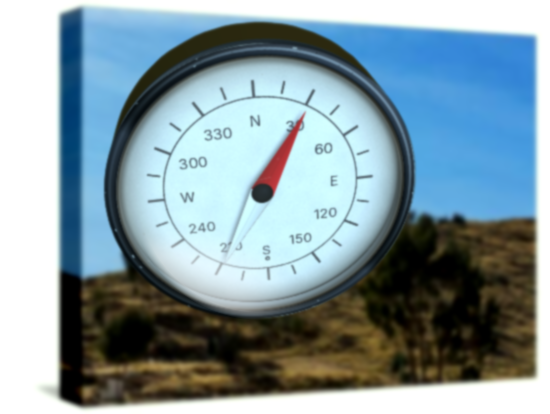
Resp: 30 °
